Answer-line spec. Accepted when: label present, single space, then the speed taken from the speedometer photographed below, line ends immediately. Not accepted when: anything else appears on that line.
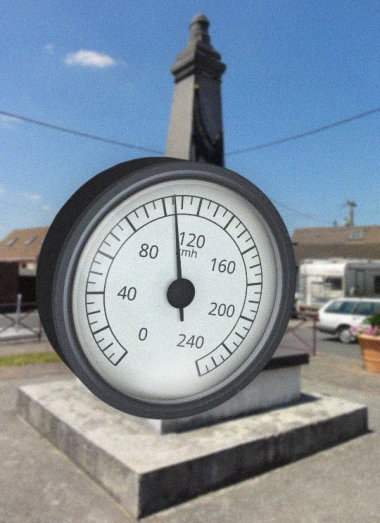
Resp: 105 km/h
